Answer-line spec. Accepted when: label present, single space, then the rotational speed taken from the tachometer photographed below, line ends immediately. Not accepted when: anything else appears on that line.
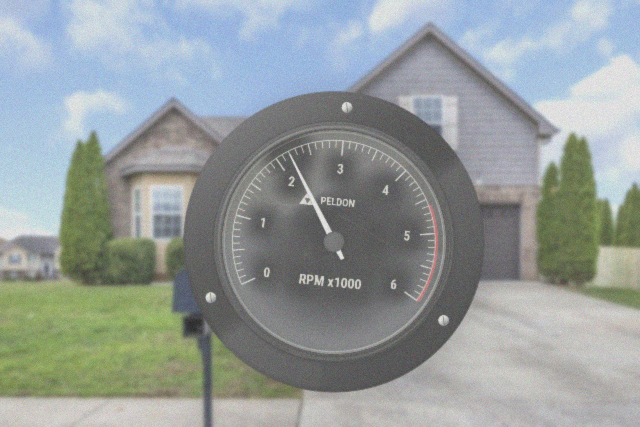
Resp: 2200 rpm
